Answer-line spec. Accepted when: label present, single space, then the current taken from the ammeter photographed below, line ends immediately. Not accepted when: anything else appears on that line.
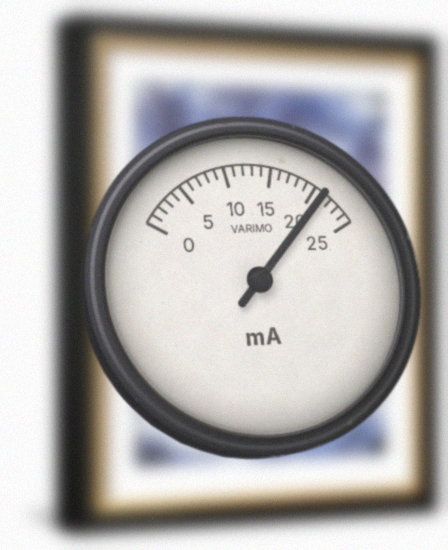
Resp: 21 mA
